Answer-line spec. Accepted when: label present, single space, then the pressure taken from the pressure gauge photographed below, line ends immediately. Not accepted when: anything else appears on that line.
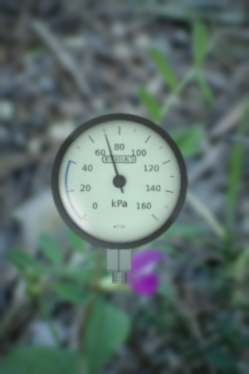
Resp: 70 kPa
